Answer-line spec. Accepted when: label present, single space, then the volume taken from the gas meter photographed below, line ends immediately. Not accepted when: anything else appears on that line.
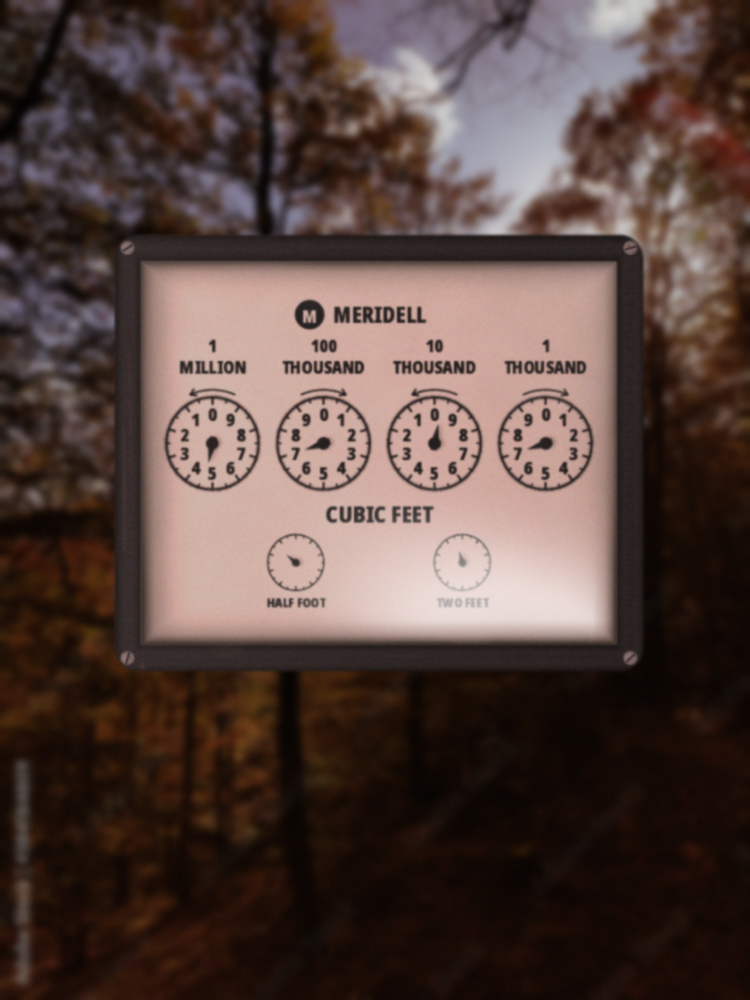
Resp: 469700 ft³
